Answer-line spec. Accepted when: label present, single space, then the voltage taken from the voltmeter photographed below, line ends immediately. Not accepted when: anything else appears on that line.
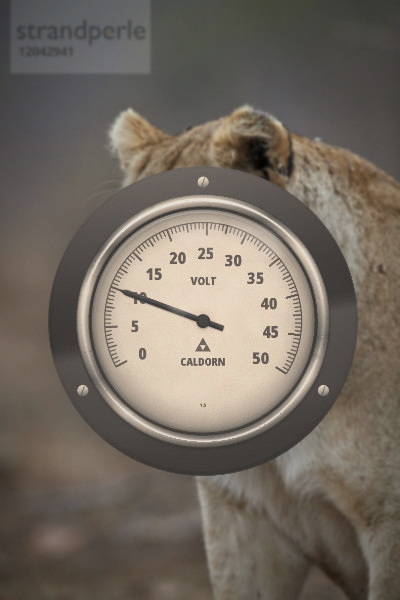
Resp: 10 V
